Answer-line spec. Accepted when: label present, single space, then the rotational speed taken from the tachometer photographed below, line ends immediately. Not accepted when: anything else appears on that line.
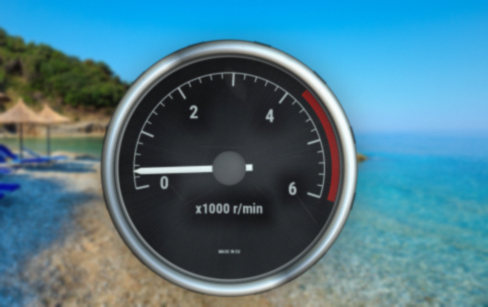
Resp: 300 rpm
